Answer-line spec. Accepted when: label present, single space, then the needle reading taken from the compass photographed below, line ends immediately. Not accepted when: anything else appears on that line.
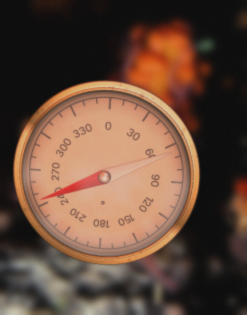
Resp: 245 °
